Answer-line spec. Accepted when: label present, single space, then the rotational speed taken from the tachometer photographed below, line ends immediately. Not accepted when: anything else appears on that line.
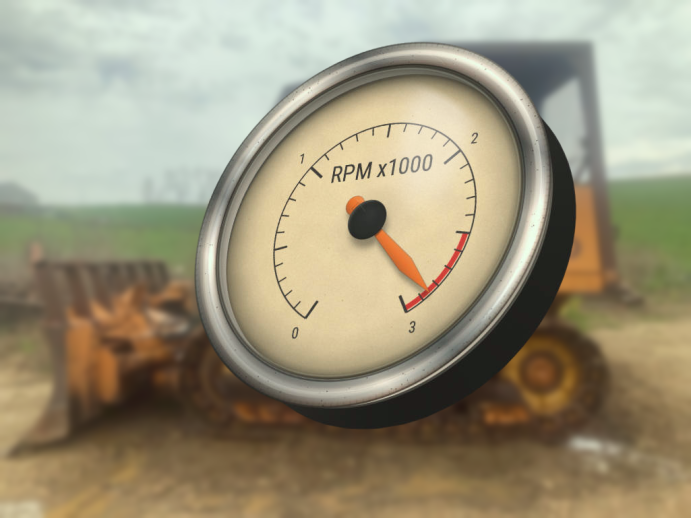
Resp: 2850 rpm
